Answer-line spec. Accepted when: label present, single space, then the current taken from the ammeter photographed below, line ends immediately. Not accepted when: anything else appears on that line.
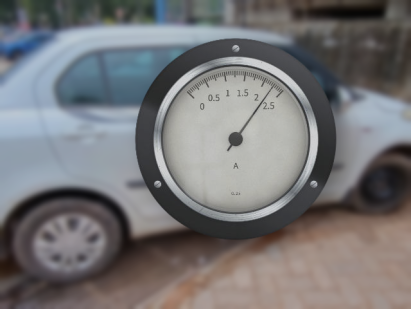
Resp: 2.25 A
